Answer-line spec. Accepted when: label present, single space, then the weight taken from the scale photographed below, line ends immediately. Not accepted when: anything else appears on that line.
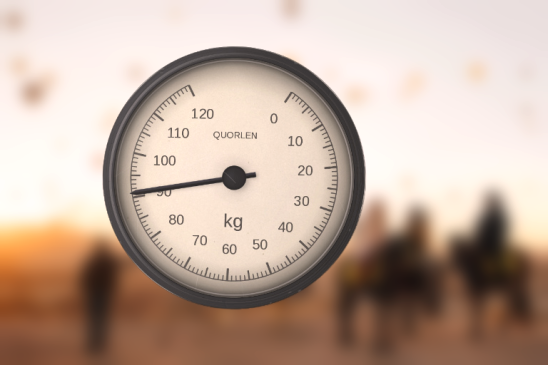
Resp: 91 kg
